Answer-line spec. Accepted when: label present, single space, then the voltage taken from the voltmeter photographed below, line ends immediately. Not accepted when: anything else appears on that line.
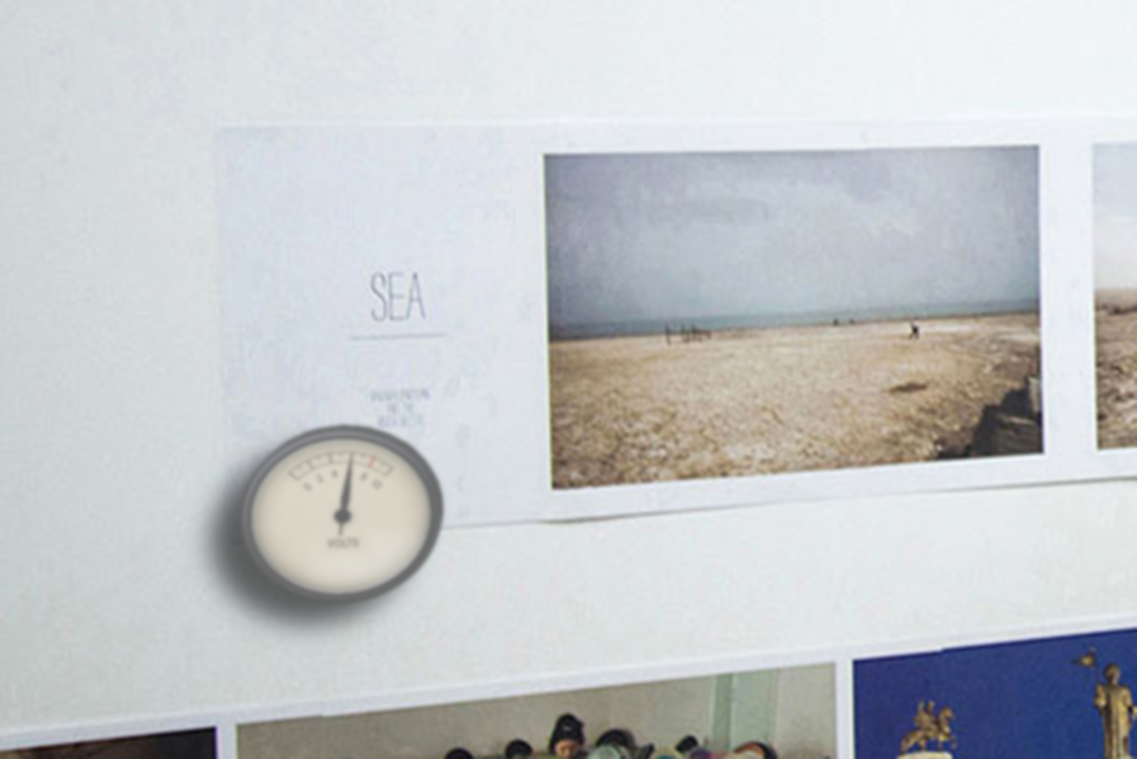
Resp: 6 V
